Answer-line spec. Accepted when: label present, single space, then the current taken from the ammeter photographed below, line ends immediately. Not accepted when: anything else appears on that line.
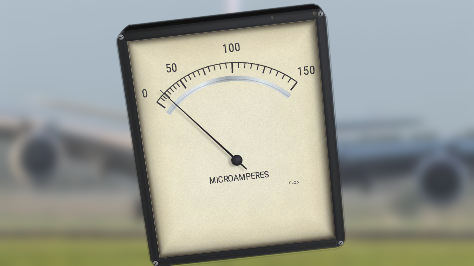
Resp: 25 µA
